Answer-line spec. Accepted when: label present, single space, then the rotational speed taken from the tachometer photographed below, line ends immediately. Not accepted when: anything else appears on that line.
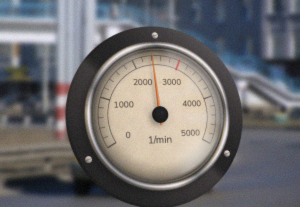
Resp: 2400 rpm
